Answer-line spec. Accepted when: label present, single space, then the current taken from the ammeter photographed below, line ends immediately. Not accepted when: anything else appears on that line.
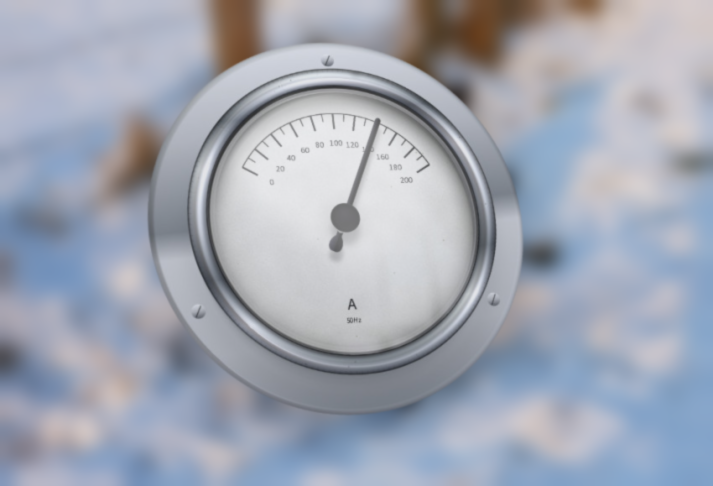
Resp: 140 A
